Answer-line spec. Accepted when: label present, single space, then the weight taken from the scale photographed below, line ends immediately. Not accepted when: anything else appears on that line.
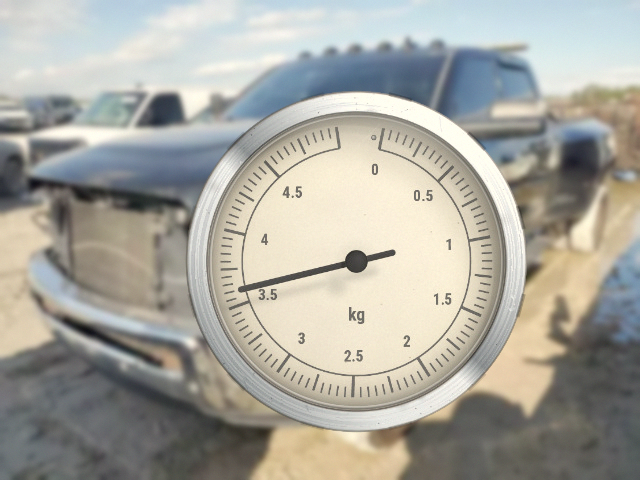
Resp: 3.6 kg
